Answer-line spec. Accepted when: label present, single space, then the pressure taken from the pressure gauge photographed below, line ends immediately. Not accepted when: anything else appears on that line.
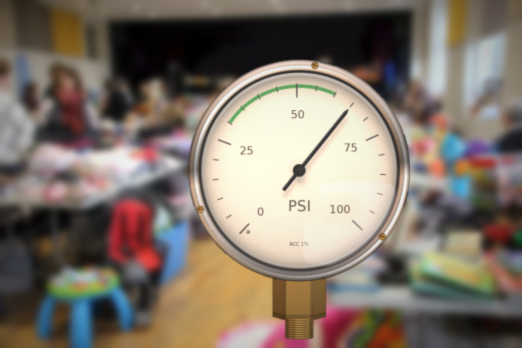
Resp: 65 psi
